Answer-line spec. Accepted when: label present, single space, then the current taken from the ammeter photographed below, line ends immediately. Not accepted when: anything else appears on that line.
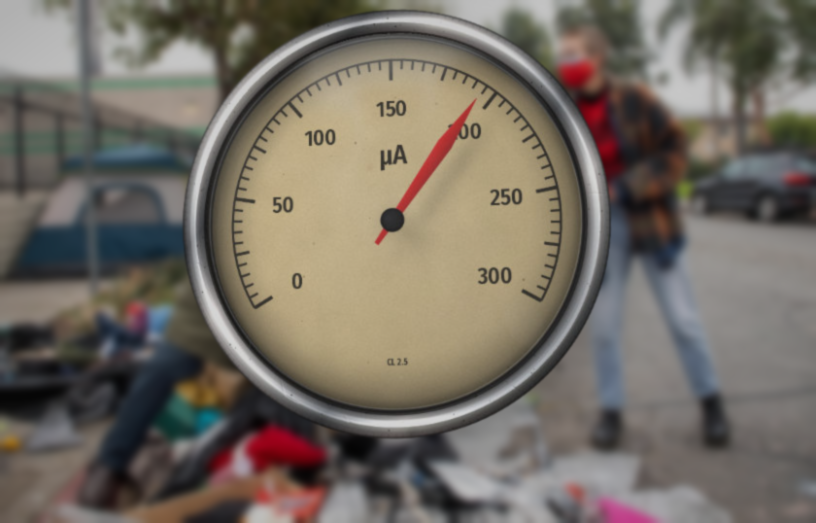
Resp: 195 µA
